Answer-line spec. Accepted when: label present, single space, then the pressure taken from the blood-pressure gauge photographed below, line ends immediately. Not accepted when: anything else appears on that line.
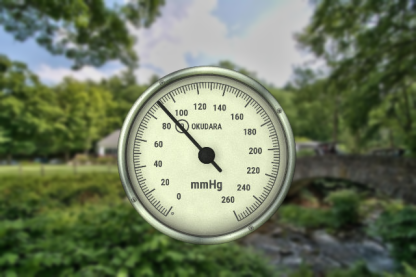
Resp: 90 mmHg
